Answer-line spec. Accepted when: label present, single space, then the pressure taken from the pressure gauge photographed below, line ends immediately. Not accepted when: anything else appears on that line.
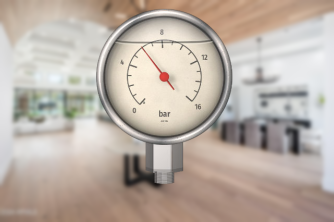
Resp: 6 bar
